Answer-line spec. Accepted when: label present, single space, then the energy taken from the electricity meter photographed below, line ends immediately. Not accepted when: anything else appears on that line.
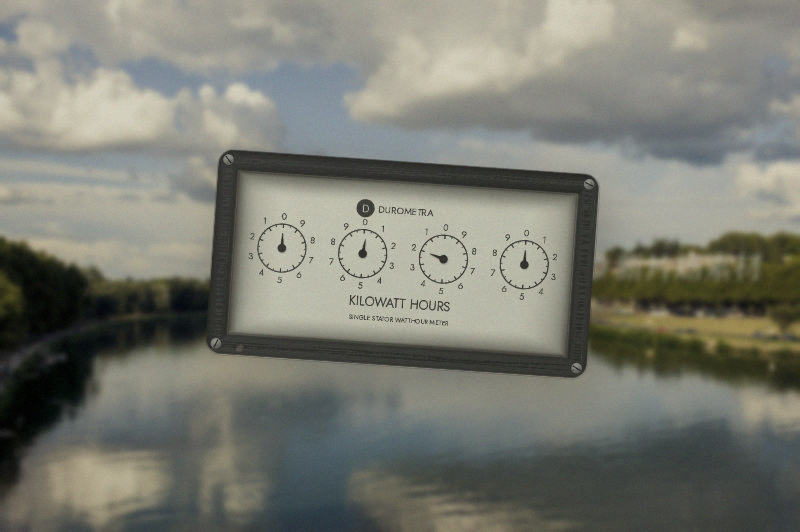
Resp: 20 kWh
